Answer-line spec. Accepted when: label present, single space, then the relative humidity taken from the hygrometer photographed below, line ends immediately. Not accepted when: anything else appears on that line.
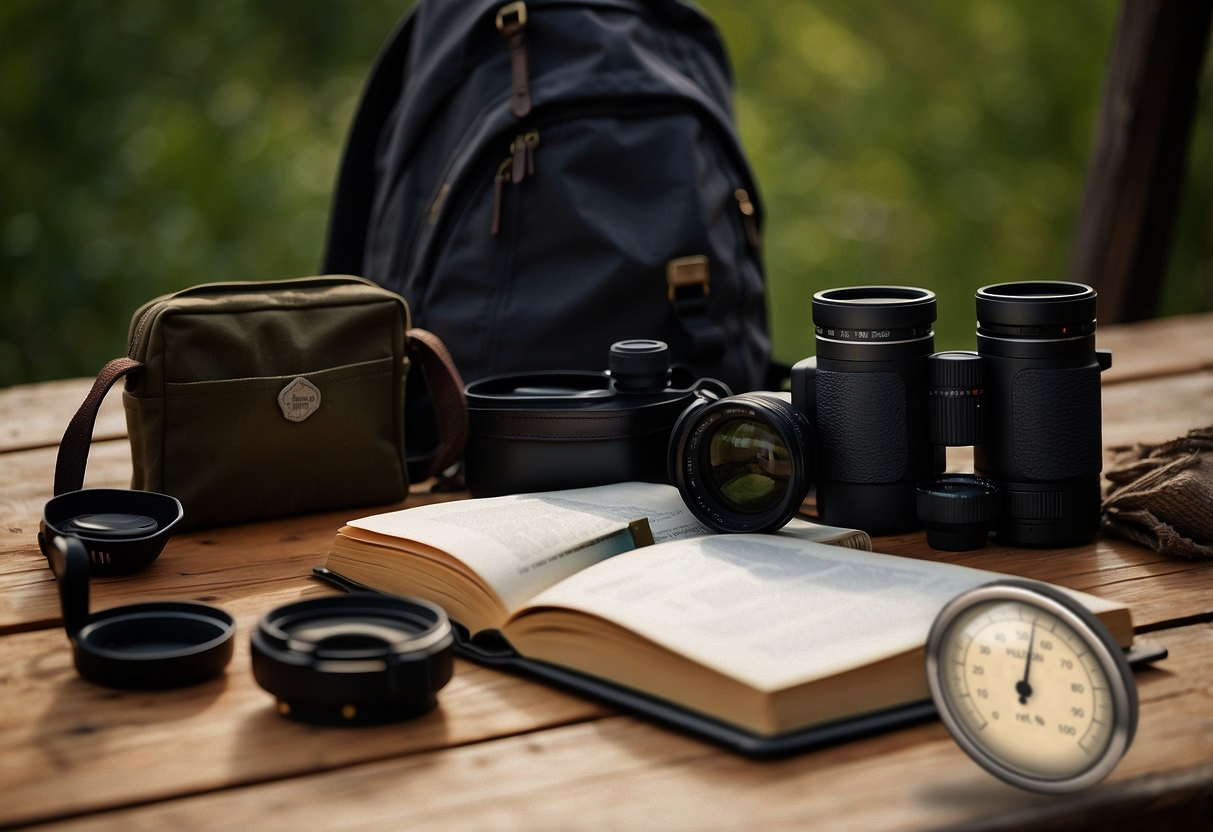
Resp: 55 %
